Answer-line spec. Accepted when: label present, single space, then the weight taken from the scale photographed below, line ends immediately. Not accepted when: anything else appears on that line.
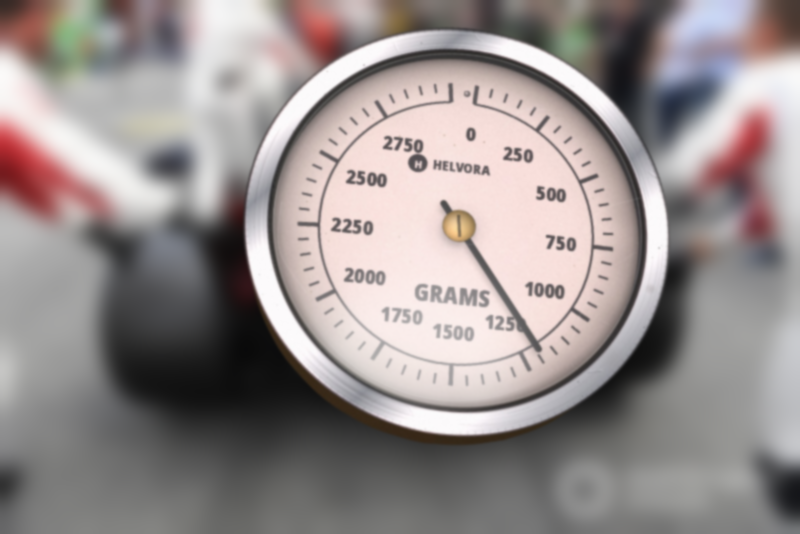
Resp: 1200 g
